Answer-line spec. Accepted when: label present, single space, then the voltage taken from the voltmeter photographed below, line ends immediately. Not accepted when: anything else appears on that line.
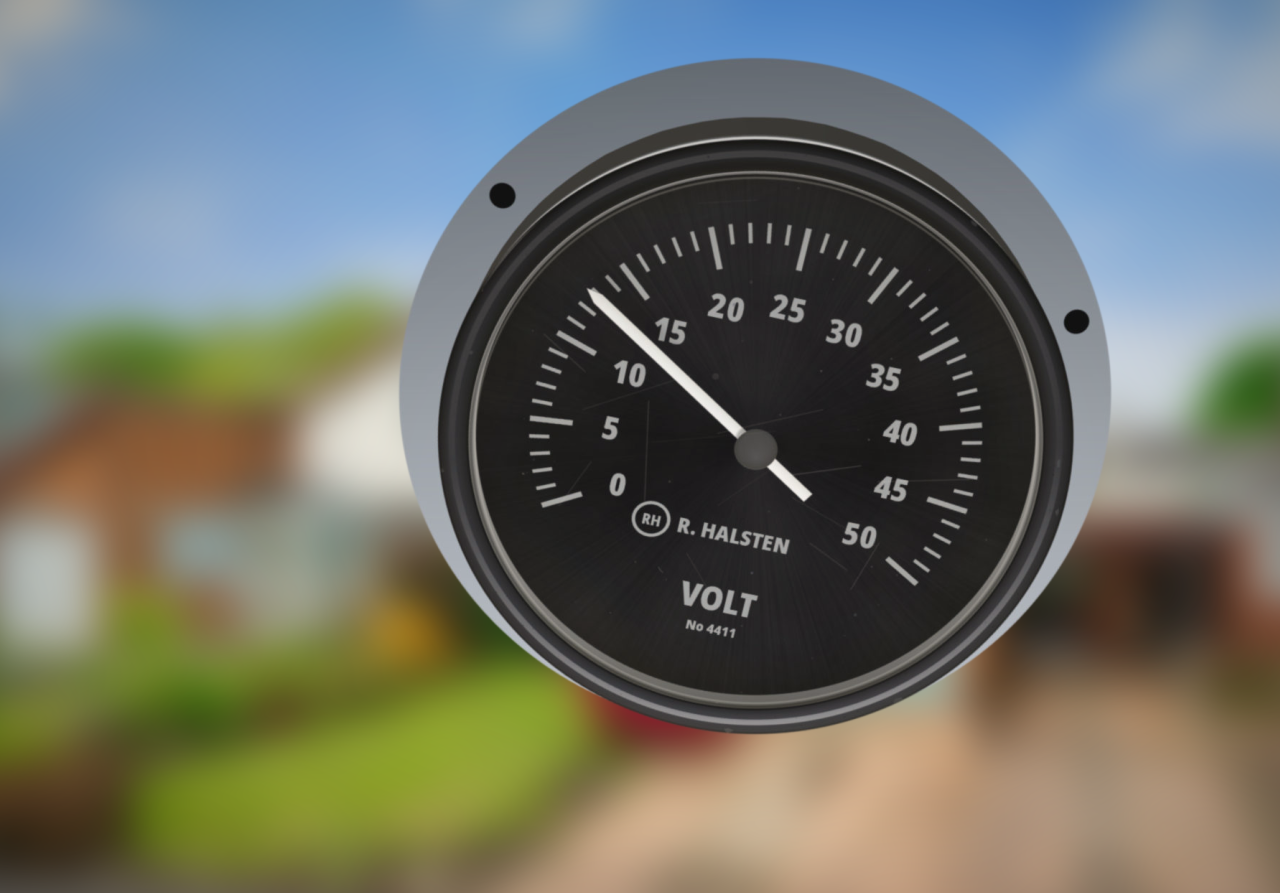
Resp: 13 V
